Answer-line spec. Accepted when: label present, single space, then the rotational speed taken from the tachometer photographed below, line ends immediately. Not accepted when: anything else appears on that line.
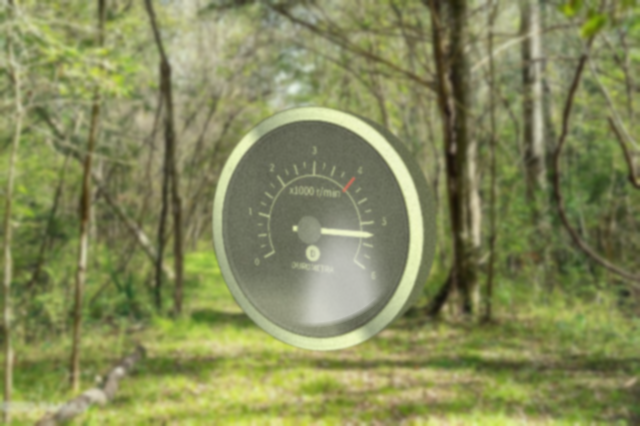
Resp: 5250 rpm
